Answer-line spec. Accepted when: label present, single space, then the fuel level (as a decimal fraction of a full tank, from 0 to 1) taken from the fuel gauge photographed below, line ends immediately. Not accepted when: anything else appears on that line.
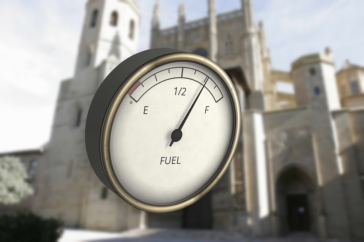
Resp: 0.75
